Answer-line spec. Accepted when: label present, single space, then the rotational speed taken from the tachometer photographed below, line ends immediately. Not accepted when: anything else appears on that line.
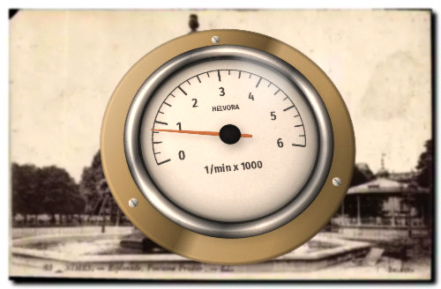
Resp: 750 rpm
